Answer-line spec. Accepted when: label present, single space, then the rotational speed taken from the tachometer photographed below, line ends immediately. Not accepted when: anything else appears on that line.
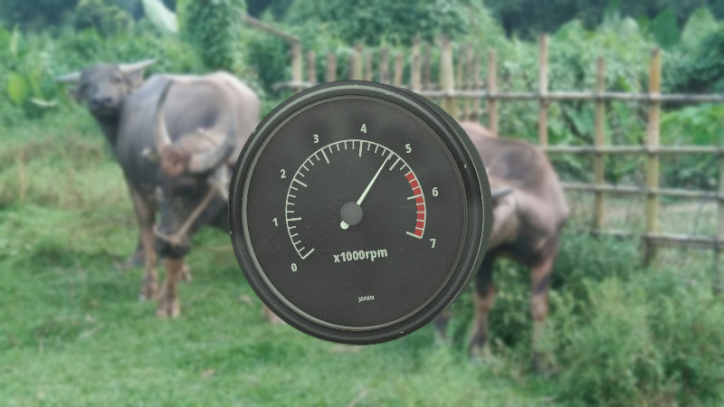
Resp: 4800 rpm
